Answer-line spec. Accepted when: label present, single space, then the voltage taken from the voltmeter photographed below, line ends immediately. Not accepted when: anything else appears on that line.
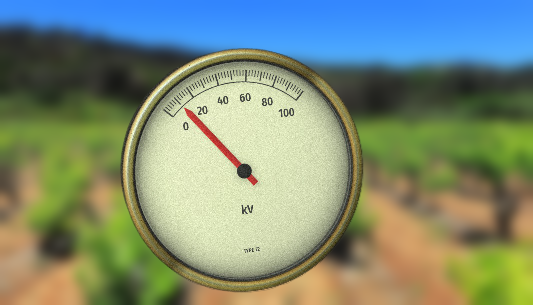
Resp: 10 kV
